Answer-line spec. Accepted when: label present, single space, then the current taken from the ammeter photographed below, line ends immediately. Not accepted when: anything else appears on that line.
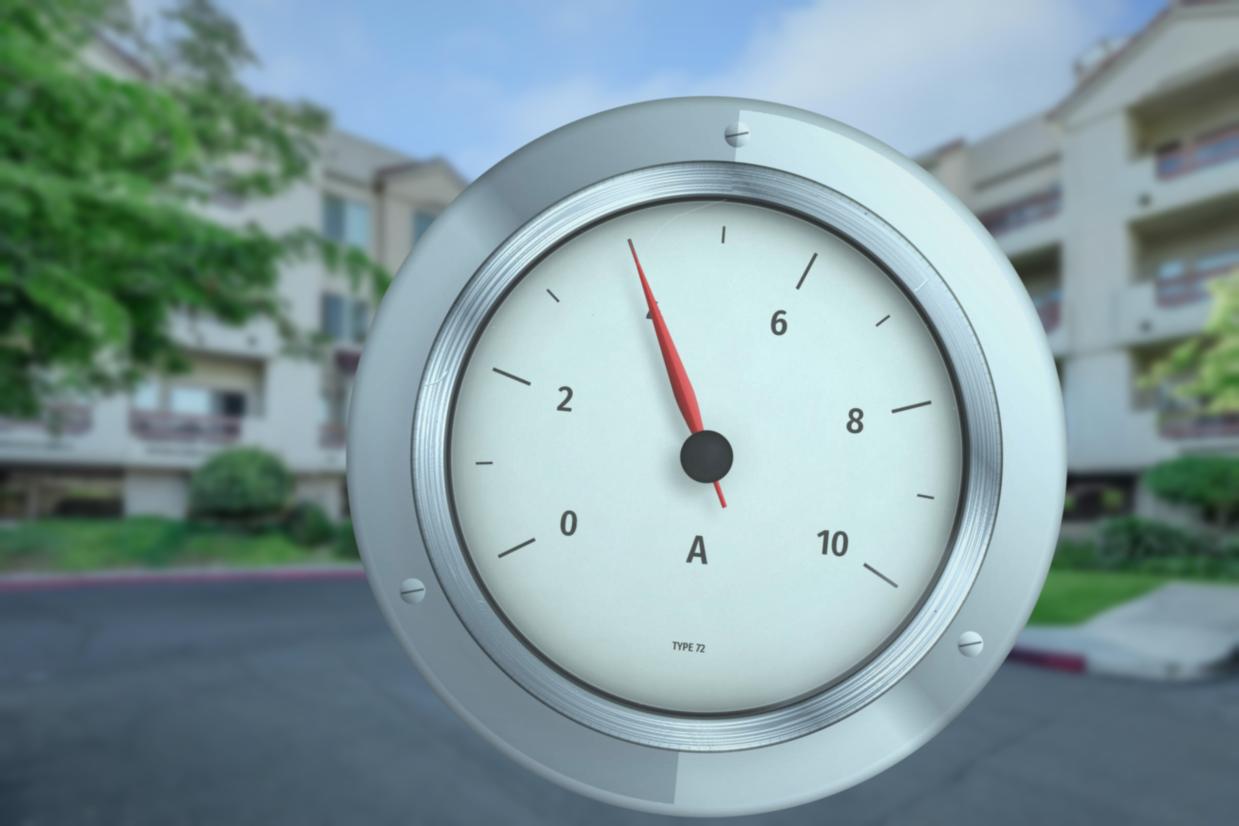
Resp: 4 A
